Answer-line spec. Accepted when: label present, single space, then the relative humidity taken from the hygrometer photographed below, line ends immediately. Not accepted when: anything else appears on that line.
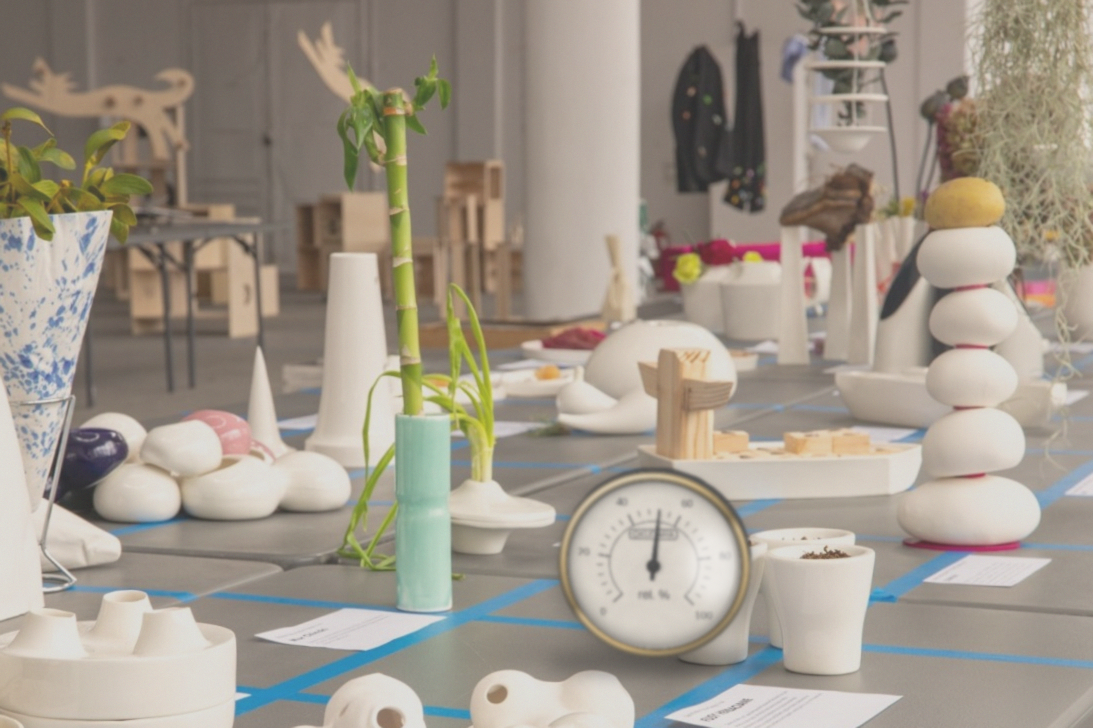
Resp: 52 %
